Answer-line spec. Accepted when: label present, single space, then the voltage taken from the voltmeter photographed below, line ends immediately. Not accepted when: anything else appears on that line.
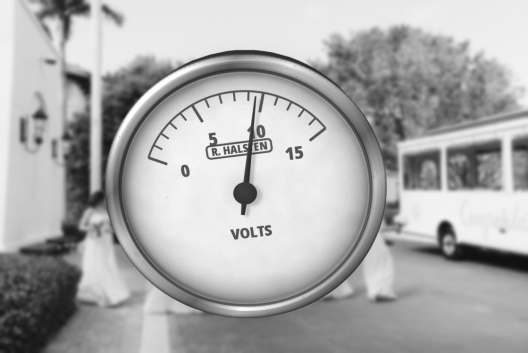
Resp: 9.5 V
